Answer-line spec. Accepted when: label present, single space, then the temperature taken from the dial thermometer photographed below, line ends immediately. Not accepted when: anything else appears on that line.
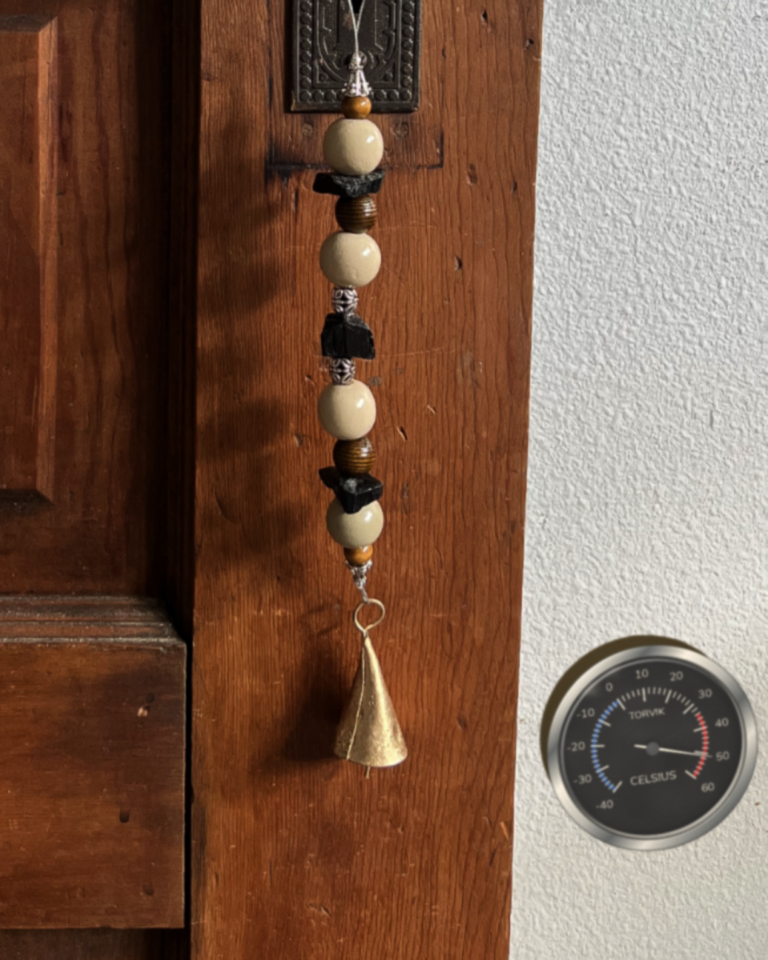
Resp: 50 °C
